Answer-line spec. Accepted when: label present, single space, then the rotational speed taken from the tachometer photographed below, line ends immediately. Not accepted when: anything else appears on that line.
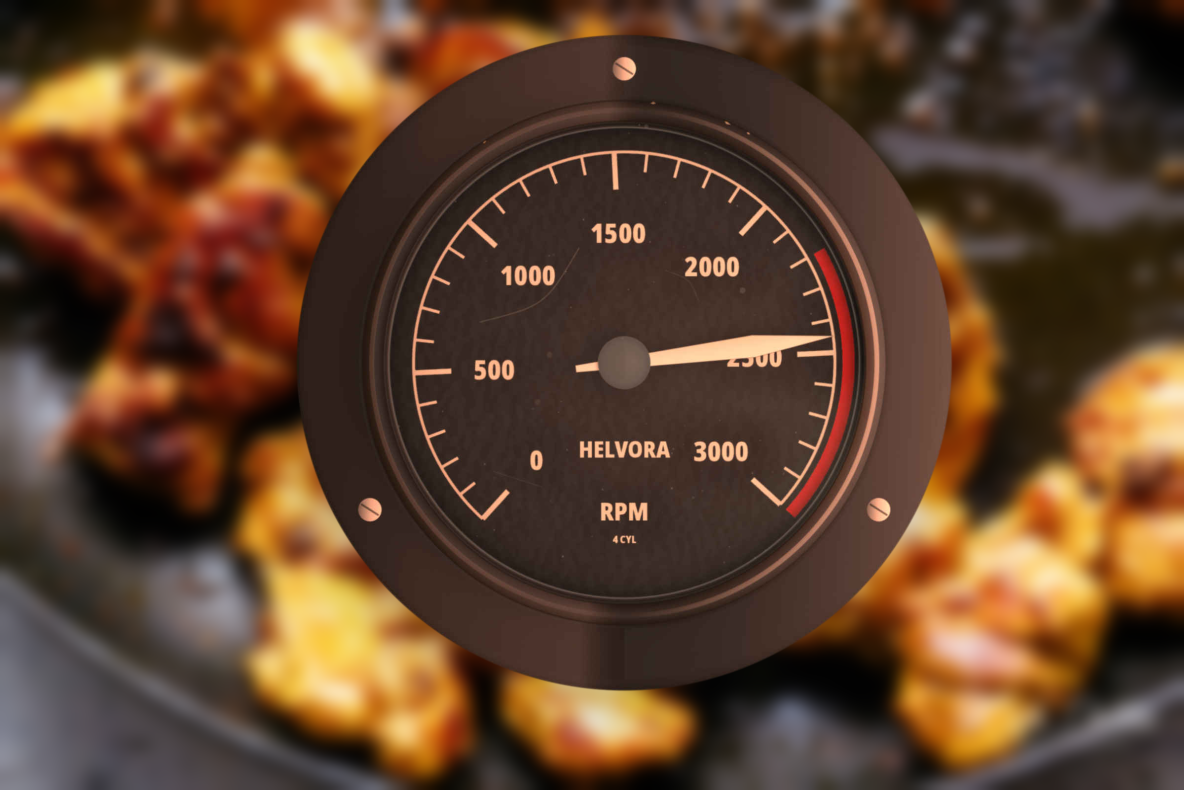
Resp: 2450 rpm
